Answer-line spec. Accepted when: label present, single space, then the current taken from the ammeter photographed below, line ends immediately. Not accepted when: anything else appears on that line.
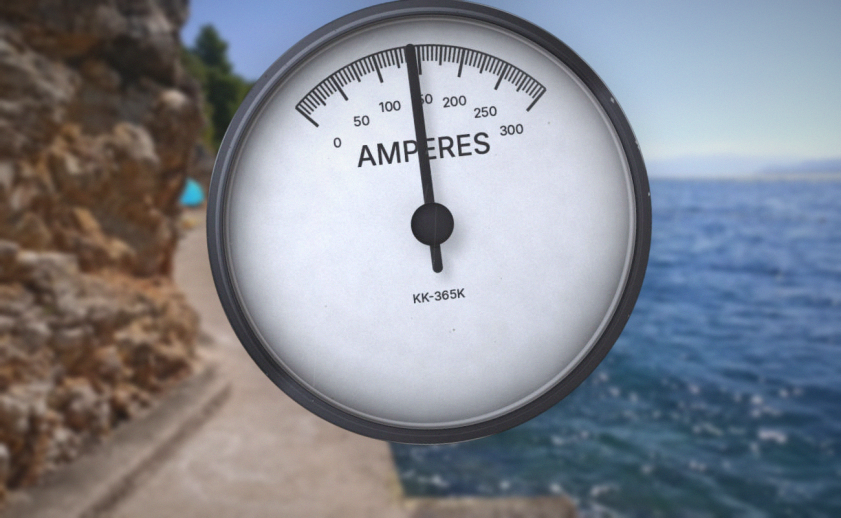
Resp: 140 A
